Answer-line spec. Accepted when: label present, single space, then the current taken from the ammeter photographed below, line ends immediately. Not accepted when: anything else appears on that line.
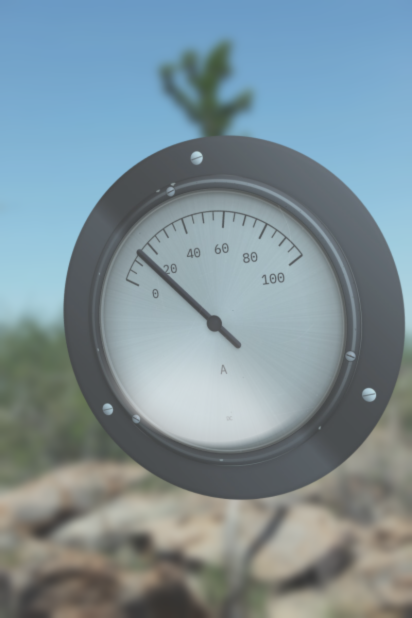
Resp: 15 A
